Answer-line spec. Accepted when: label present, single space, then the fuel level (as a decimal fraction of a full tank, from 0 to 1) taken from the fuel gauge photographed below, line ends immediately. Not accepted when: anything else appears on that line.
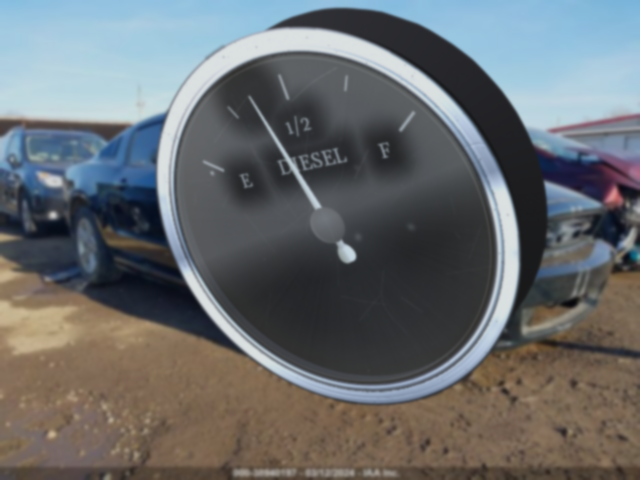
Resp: 0.375
